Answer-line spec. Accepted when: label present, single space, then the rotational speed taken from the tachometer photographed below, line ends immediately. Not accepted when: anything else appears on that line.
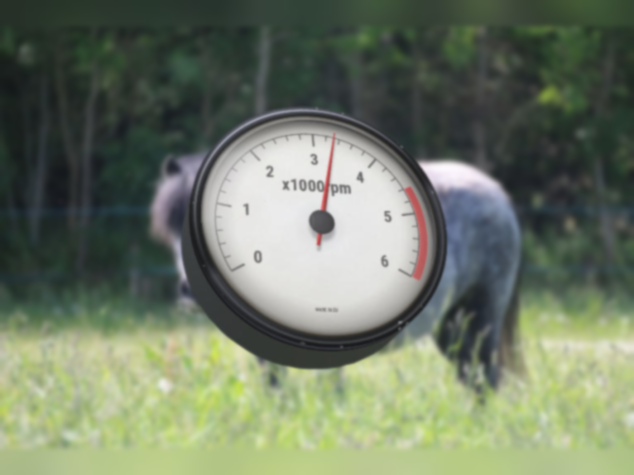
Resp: 3300 rpm
